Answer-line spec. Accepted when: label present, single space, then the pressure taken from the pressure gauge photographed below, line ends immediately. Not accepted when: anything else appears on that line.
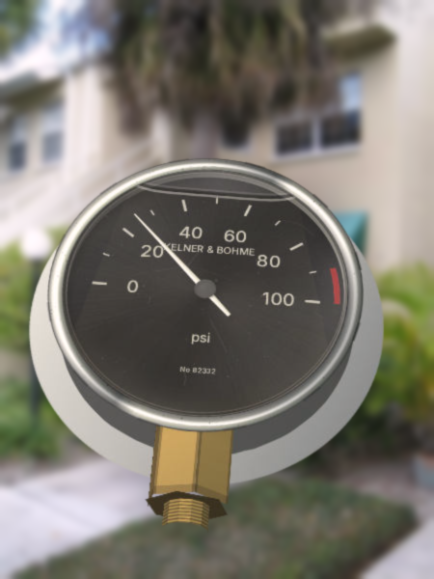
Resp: 25 psi
